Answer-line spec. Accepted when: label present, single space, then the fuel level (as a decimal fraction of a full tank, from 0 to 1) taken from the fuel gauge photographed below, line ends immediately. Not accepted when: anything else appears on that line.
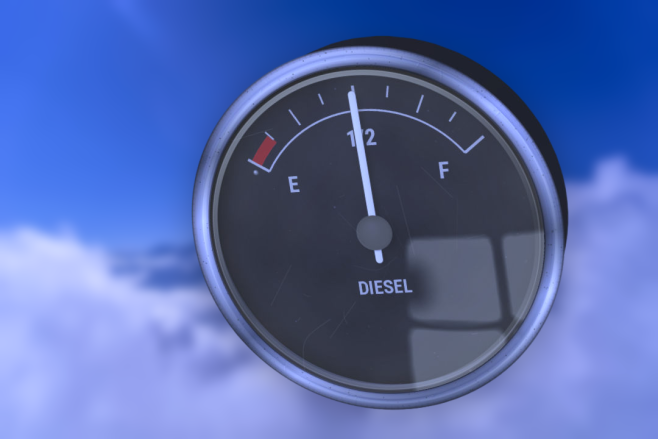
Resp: 0.5
